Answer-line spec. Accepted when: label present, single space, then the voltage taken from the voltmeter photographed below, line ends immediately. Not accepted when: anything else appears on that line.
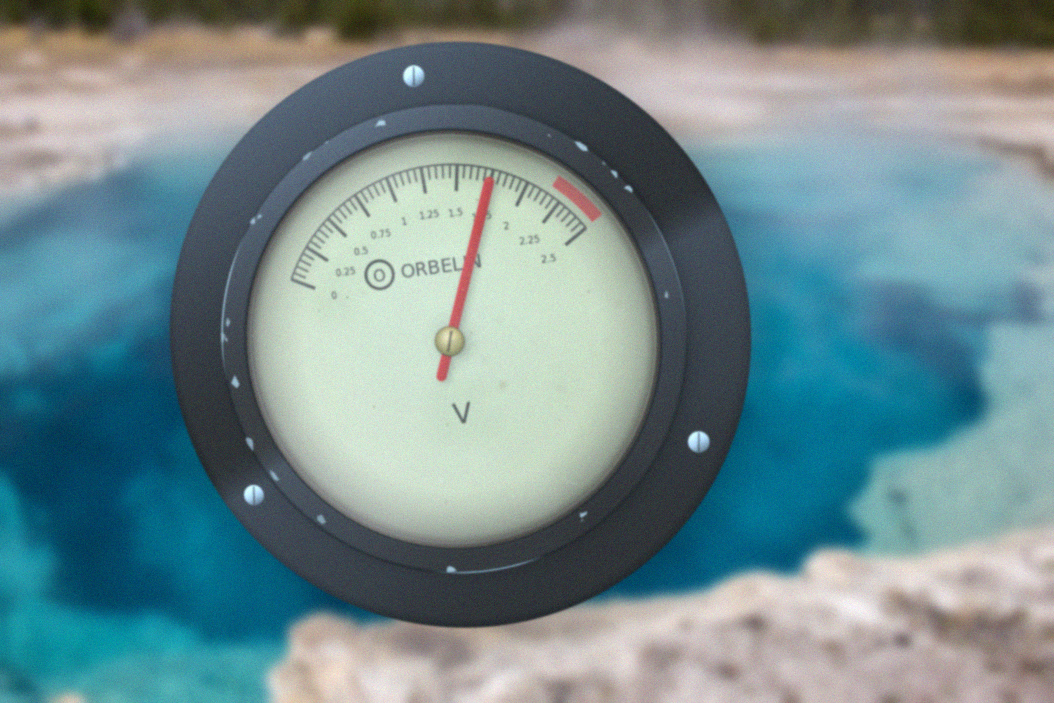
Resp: 1.75 V
